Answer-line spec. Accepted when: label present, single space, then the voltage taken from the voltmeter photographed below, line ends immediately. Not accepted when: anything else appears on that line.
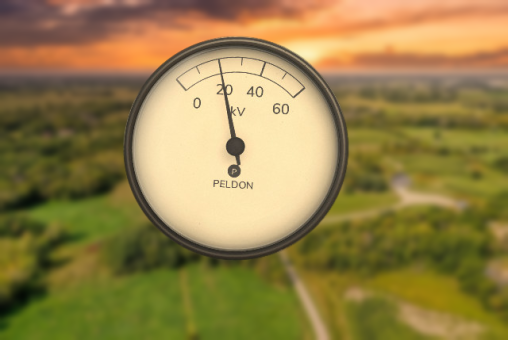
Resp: 20 kV
